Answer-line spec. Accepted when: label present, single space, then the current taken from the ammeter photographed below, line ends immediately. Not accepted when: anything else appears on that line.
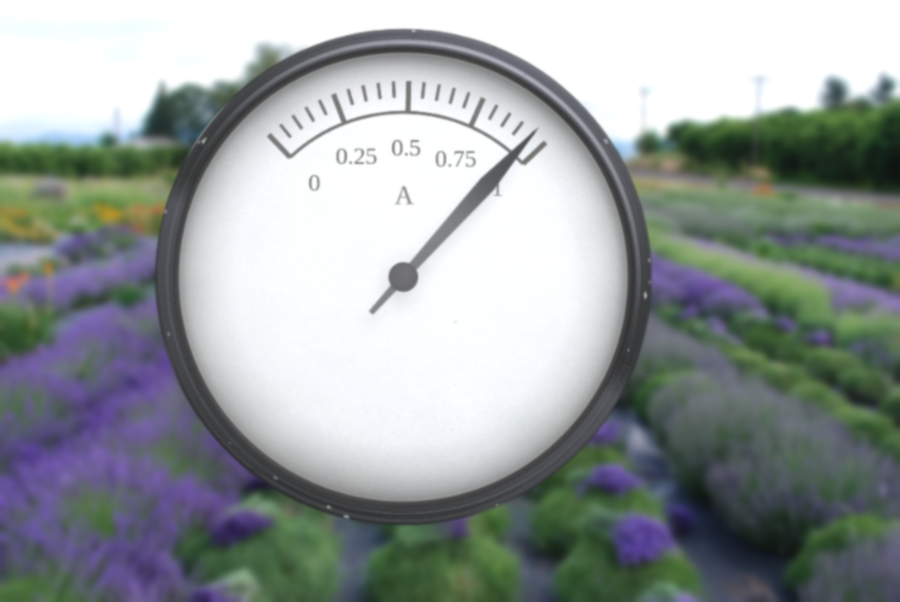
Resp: 0.95 A
